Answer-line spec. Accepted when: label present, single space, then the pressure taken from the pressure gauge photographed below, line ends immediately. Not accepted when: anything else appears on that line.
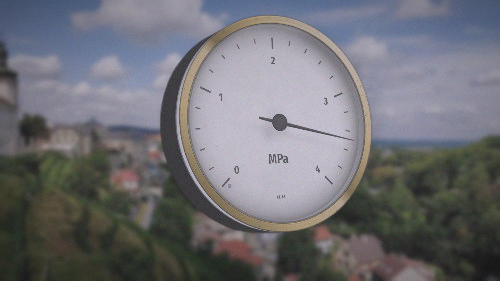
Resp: 3.5 MPa
